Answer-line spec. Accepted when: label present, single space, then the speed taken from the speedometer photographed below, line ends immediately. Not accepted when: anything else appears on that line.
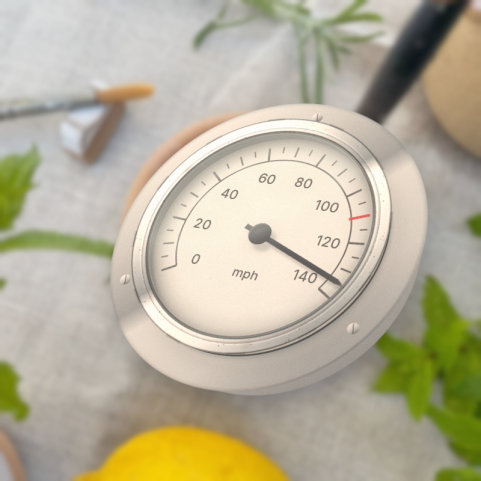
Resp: 135 mph
